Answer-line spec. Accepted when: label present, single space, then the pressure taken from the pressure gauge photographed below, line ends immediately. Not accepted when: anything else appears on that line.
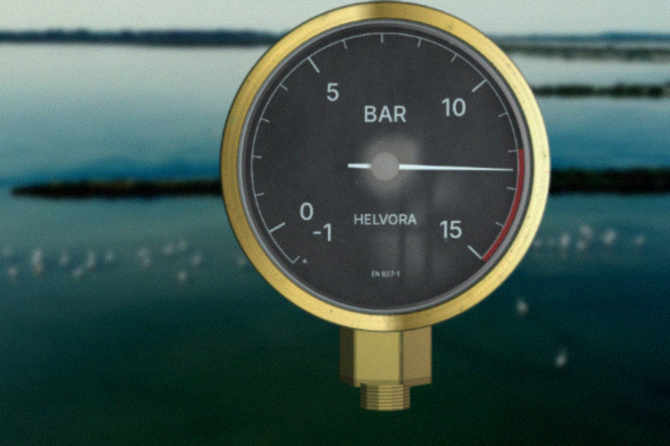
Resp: 12.5 bar
